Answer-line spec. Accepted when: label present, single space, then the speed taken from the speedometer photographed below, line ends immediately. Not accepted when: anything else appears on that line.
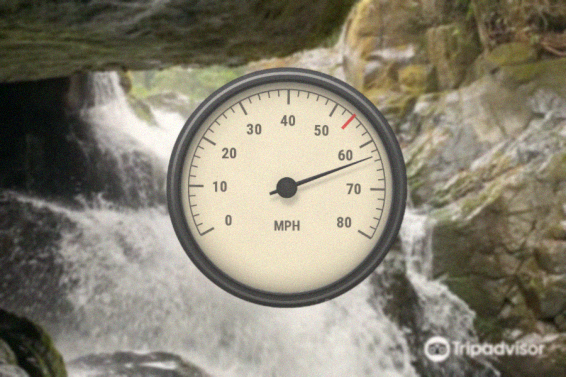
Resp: 63 mph
